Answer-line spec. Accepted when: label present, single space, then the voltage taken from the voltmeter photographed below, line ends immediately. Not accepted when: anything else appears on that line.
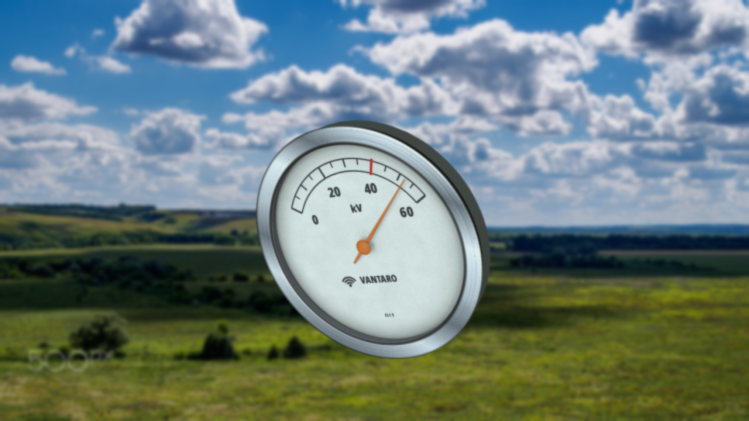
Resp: 52.5 kV
